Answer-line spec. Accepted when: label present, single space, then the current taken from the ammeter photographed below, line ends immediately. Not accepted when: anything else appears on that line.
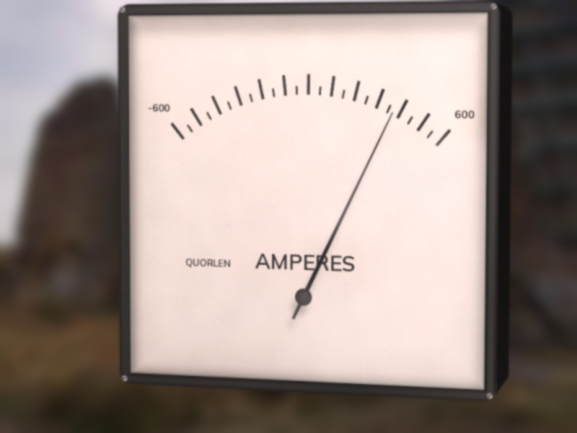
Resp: 375 A
